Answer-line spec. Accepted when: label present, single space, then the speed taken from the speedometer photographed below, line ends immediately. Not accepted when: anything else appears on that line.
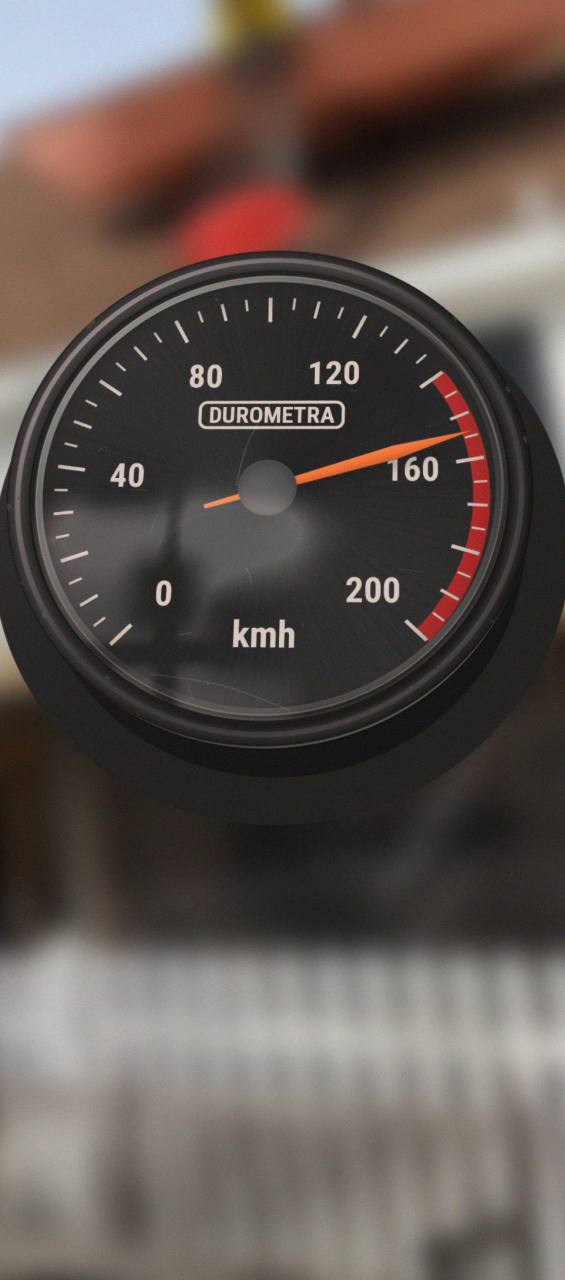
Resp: 155 km/h
